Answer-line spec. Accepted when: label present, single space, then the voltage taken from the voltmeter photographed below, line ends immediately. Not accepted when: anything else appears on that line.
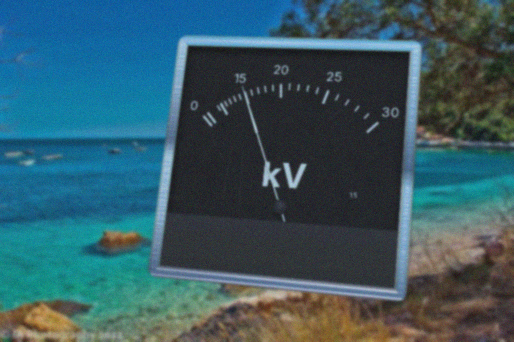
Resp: 15 kV
